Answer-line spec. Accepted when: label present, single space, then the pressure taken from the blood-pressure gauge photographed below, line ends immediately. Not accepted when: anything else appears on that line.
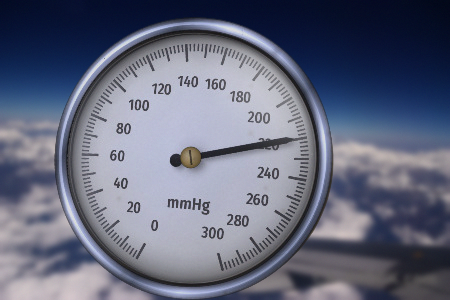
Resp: 220 mmHg
